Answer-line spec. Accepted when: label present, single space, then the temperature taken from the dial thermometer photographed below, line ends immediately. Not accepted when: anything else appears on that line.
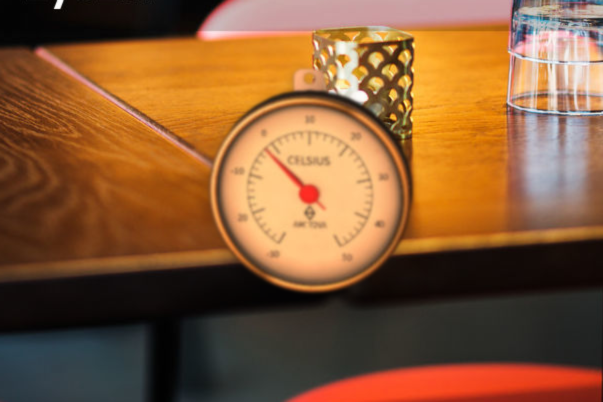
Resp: -2 °C
